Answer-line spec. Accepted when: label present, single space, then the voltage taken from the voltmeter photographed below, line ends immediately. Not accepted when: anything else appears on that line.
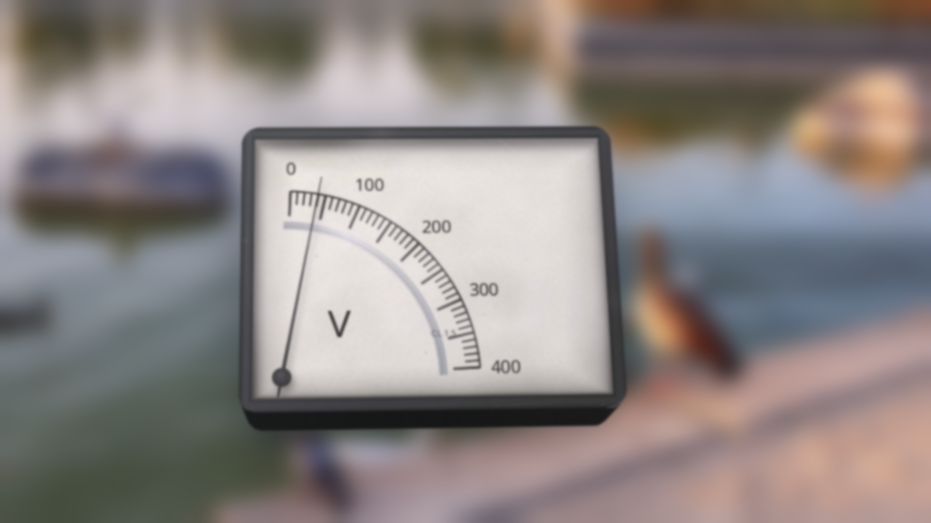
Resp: 40 V
